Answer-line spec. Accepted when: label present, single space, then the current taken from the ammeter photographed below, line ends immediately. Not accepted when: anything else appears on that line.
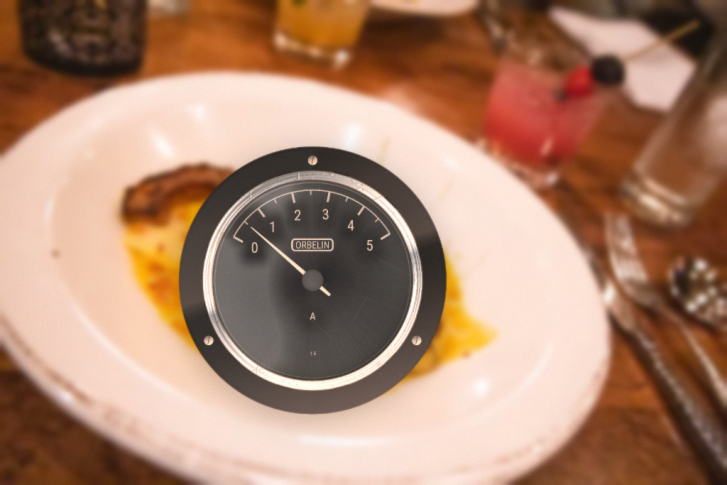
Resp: 0.5 A
